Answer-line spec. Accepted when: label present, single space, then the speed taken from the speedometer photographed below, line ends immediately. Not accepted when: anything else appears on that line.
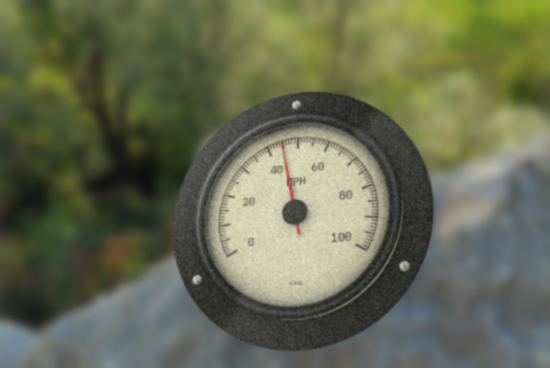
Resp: 45 mph
